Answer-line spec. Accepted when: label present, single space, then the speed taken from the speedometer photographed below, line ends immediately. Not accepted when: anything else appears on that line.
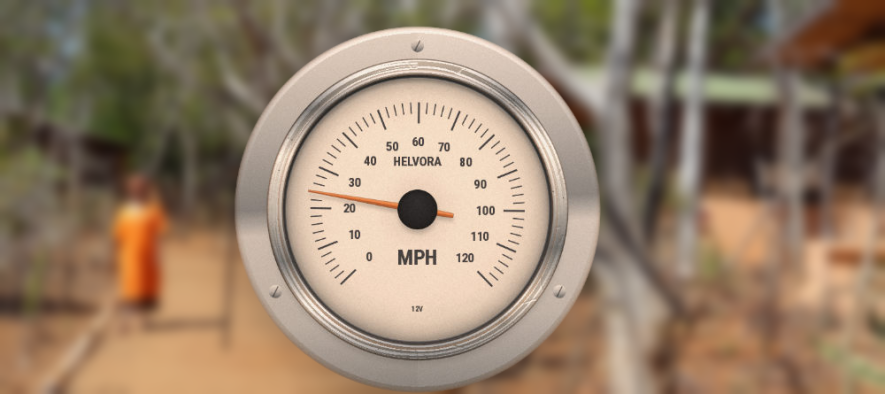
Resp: 24 mph
